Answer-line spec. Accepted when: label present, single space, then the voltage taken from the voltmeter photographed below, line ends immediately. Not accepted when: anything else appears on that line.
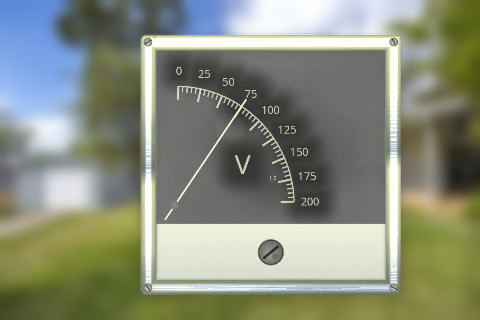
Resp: 75 V
